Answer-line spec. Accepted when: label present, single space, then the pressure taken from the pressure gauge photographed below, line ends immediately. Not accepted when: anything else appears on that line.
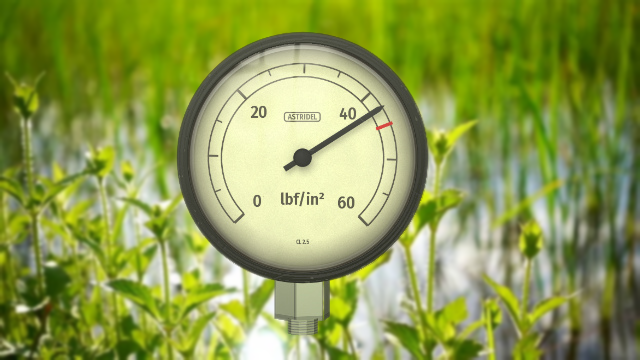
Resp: 42.5 psi
